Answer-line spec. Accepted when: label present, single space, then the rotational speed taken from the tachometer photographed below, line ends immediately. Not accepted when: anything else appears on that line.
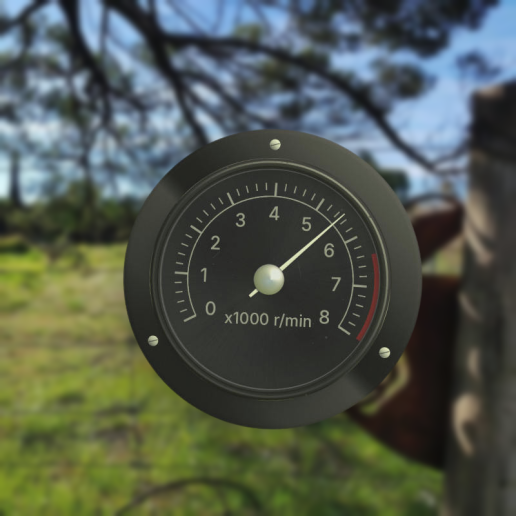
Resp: 5500 rpm
